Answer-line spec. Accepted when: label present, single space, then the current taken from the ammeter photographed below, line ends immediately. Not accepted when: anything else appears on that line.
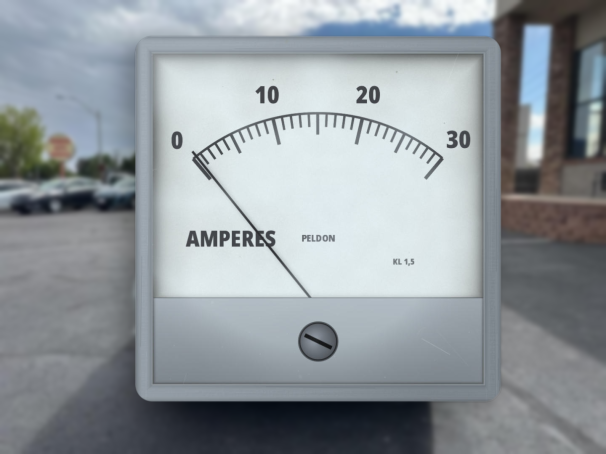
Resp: 0.5 A
